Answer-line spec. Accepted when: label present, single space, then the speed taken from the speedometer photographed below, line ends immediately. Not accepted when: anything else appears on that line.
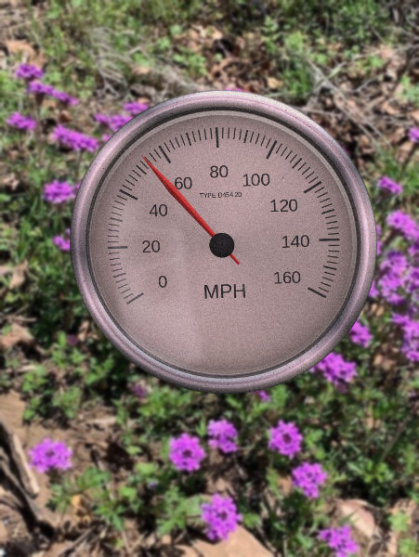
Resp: 54 mph
